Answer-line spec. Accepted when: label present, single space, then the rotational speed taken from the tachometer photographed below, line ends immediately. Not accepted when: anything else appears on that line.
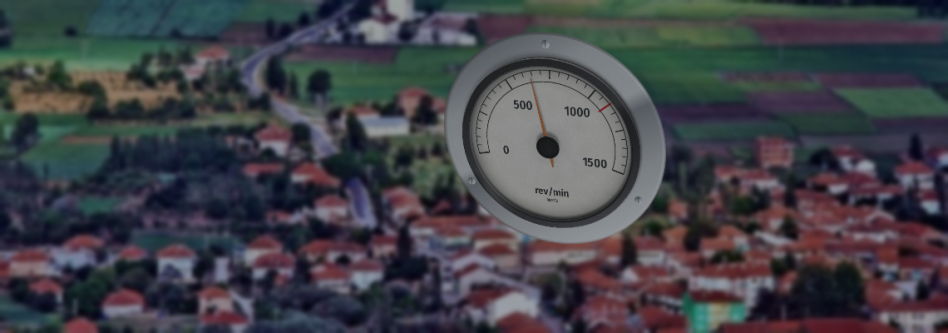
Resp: 650 rpm
